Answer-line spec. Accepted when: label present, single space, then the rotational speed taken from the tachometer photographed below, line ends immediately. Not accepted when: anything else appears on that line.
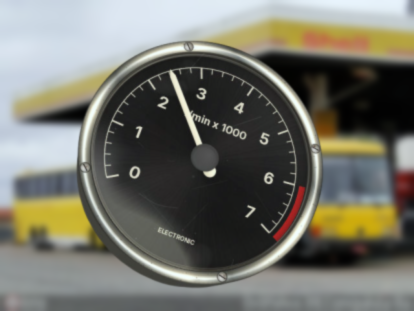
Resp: 2400 rpm
